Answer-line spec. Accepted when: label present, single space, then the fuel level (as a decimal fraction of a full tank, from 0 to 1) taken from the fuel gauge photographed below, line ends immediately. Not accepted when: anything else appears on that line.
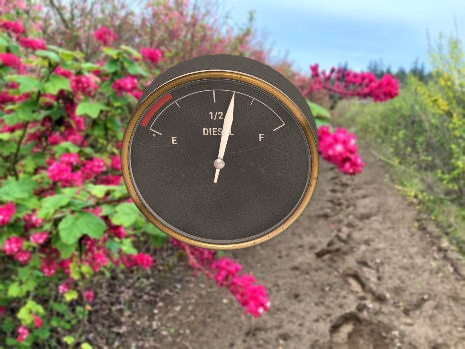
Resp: 0.625
